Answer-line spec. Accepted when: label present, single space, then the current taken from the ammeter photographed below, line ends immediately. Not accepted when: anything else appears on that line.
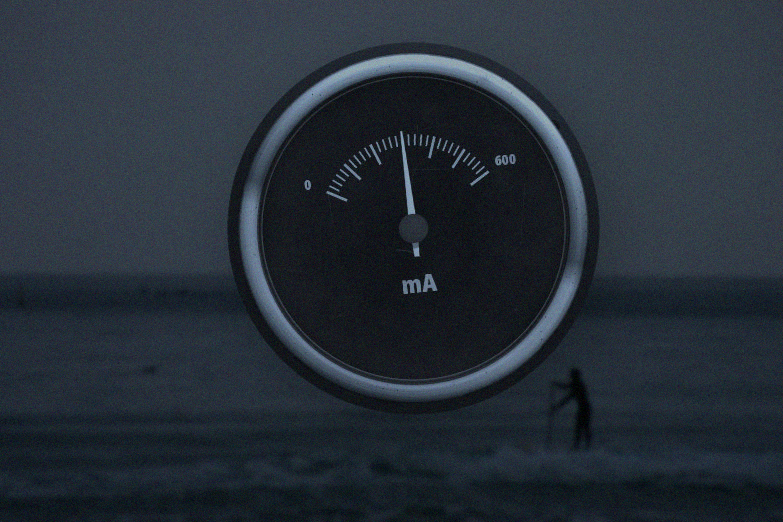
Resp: 300 mA
